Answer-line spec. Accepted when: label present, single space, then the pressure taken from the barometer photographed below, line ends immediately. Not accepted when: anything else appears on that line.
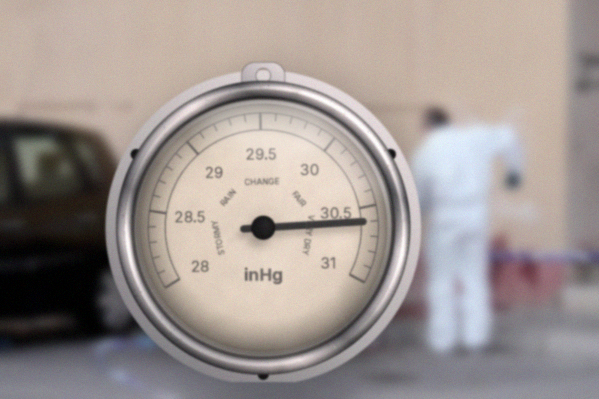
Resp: 30.6 inHg
